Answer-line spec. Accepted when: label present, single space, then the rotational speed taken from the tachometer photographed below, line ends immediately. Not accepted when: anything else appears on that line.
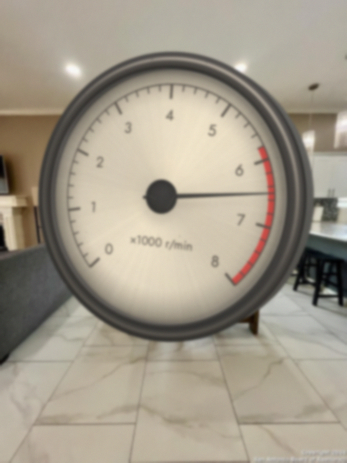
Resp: 6500 rpm
